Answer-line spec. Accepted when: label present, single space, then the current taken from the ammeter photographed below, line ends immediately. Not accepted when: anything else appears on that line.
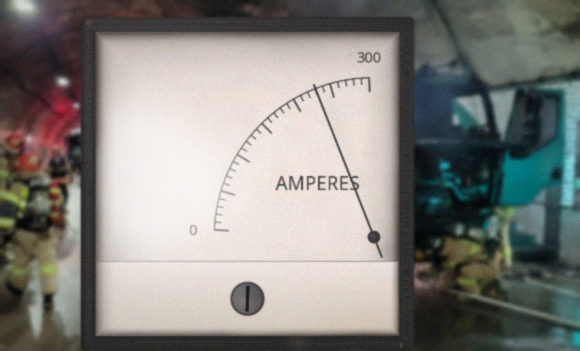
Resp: 230 A
